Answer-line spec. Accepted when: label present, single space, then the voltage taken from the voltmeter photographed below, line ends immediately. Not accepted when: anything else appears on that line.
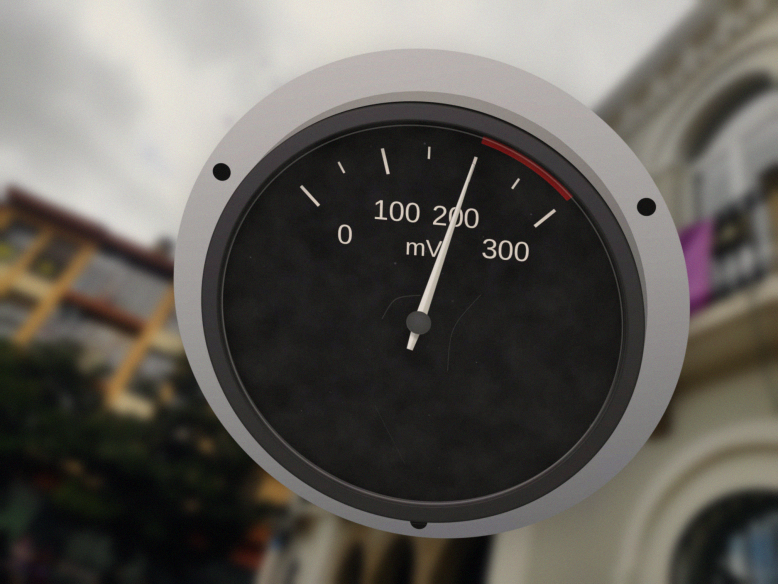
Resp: 200 mV
